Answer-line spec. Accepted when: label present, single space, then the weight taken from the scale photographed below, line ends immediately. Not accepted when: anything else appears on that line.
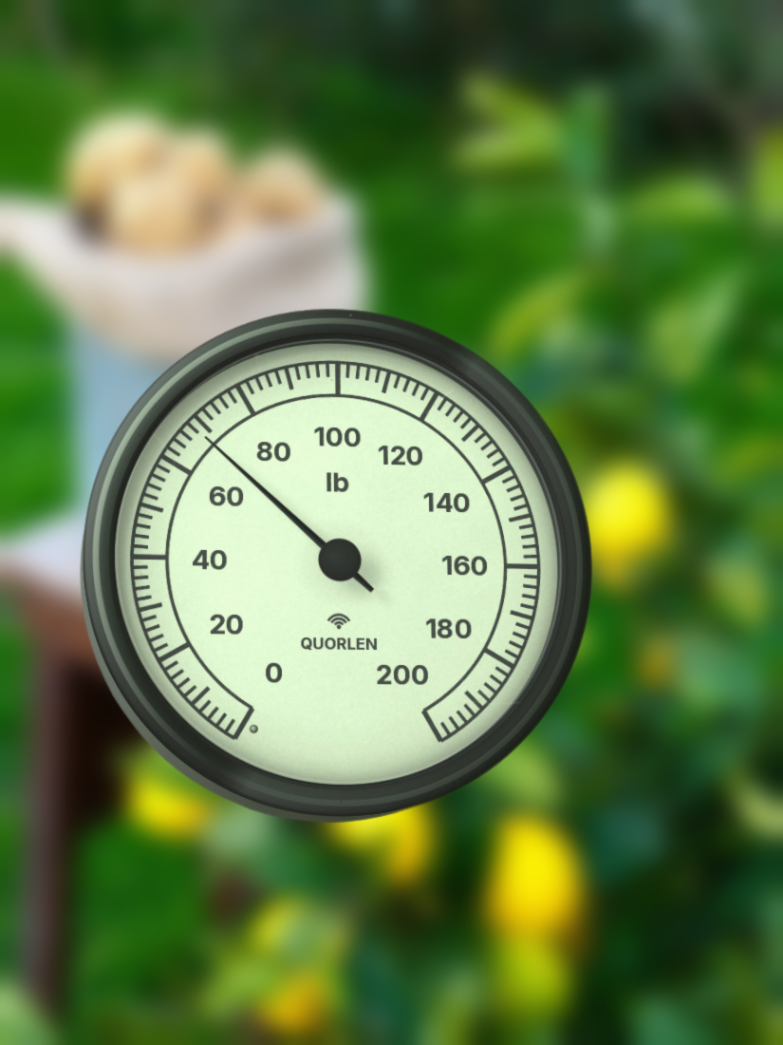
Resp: 68 lb
